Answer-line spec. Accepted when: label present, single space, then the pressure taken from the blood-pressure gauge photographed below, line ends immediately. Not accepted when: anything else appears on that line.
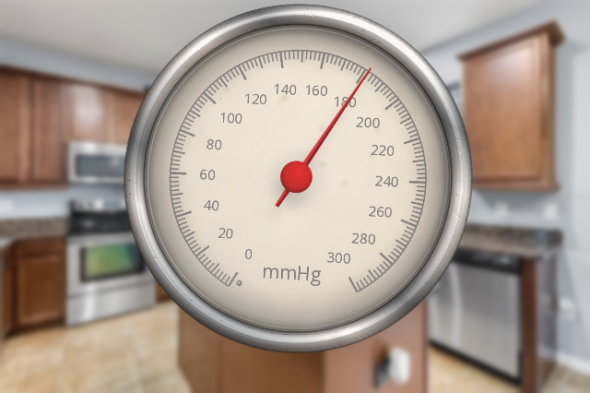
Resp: 182 mmHg
